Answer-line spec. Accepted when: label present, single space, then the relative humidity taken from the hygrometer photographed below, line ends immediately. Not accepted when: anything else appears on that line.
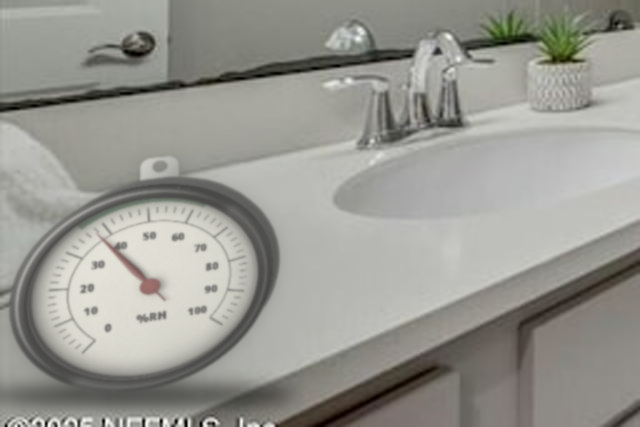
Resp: 38 %
